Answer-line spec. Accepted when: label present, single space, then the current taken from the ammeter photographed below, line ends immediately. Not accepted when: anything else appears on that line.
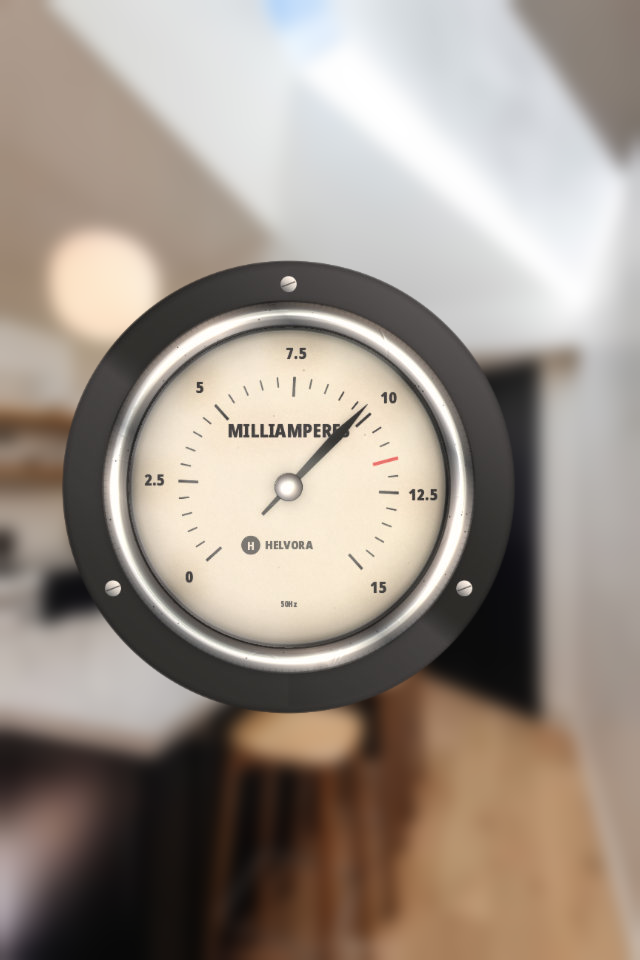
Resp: 9.75 mA
